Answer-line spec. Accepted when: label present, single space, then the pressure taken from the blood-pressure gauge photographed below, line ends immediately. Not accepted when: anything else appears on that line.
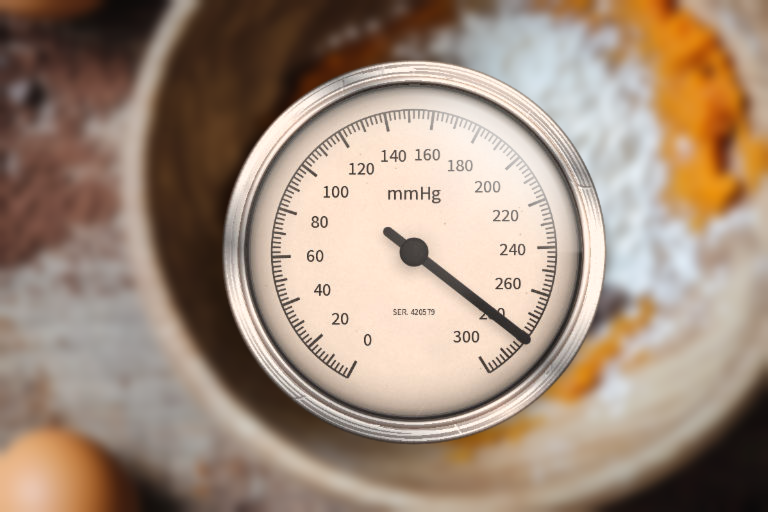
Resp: 280 mmHg
